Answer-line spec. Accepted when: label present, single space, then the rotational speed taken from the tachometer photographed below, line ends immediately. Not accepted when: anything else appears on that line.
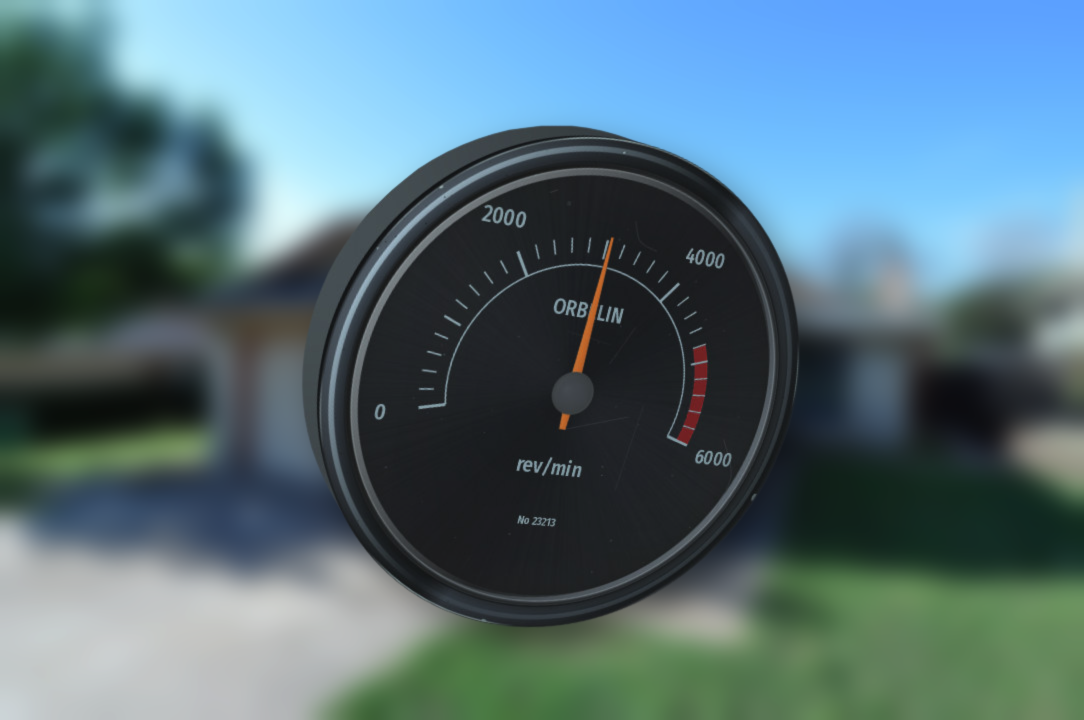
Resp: 3000 rpm
